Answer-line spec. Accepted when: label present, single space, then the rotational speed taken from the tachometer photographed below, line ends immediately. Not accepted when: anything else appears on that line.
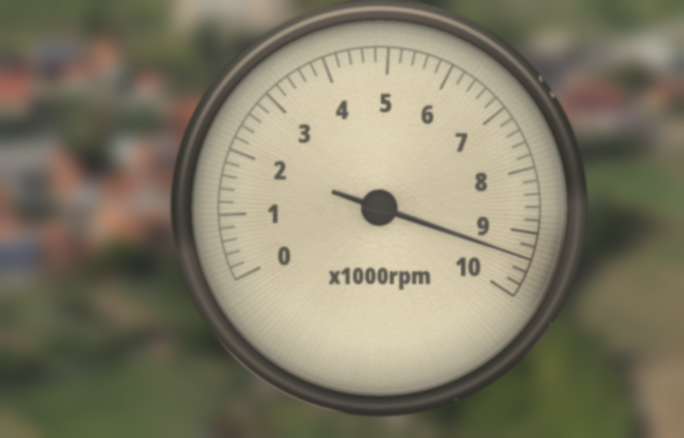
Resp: 9400 rpm
